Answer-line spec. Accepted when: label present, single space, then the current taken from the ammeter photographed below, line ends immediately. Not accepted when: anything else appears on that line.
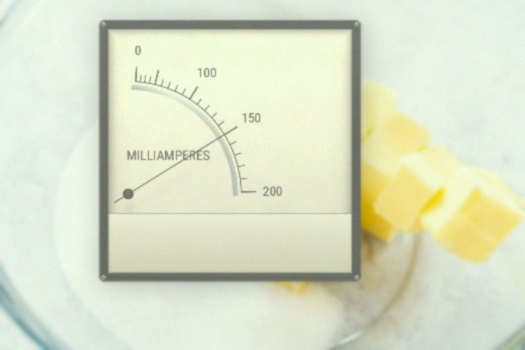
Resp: 150 mA
